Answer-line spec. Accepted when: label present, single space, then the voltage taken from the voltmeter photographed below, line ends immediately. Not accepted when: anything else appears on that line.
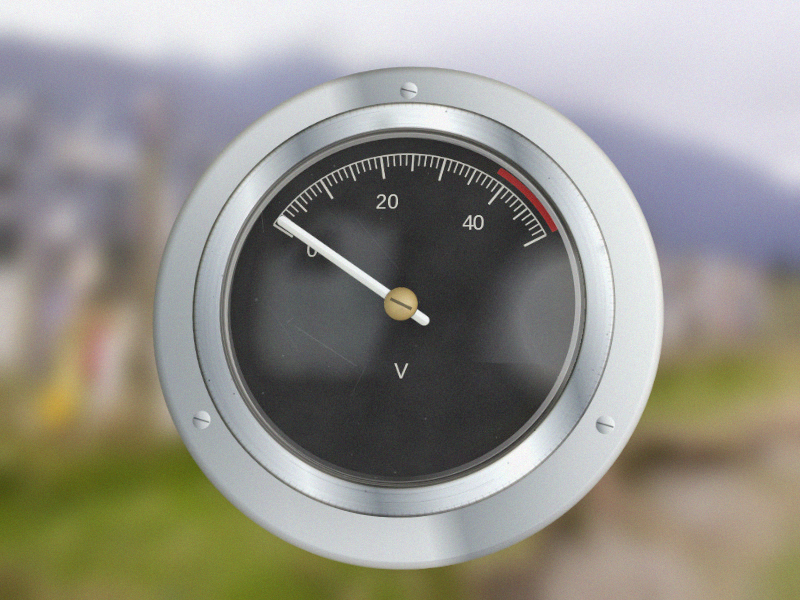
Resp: 1 V
